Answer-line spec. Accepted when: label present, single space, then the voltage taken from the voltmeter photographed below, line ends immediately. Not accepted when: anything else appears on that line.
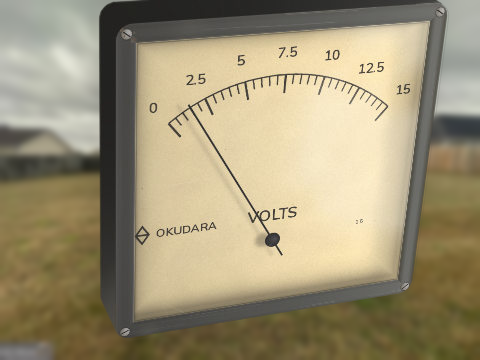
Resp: 1.5 V
